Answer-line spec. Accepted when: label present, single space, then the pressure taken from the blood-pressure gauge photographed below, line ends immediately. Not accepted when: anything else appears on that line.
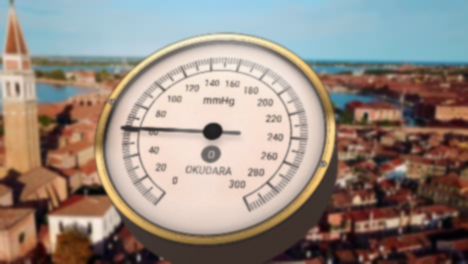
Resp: 60 mmHg
